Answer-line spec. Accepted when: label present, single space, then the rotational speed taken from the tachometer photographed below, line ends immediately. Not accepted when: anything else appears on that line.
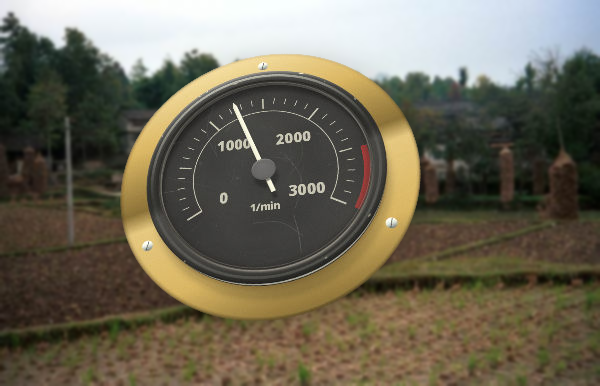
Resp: 1250 rpm
